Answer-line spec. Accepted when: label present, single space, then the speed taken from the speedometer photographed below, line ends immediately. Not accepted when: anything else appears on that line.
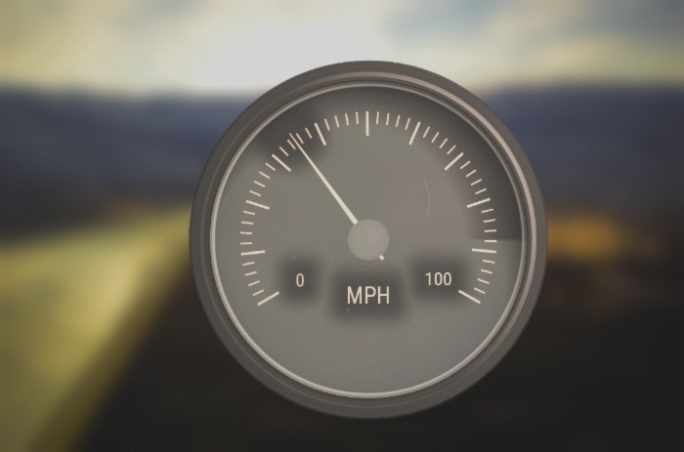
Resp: 35 mph
